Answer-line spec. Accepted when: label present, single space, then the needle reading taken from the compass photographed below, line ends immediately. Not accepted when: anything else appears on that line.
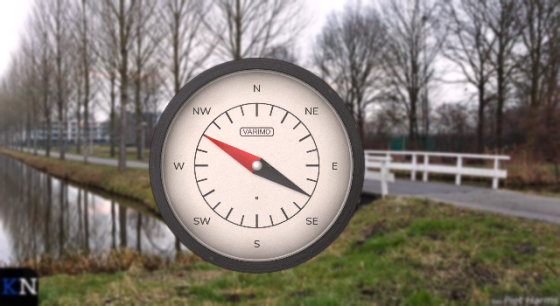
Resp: 300 °
